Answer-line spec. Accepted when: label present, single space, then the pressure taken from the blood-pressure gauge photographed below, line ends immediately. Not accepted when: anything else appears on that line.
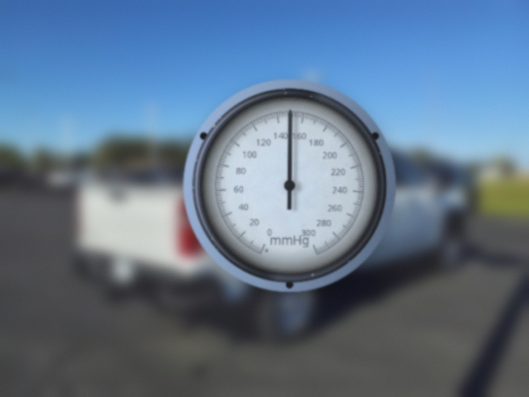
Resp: 150 mmHg
